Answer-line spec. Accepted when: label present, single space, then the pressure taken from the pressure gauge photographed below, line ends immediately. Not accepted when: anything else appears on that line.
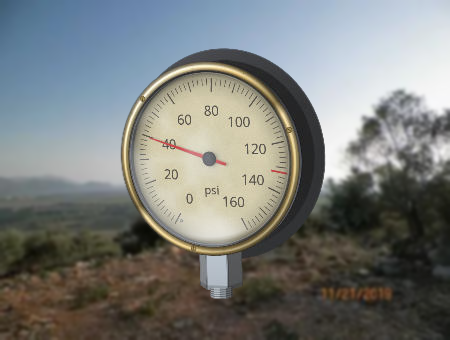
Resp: 40 psi
